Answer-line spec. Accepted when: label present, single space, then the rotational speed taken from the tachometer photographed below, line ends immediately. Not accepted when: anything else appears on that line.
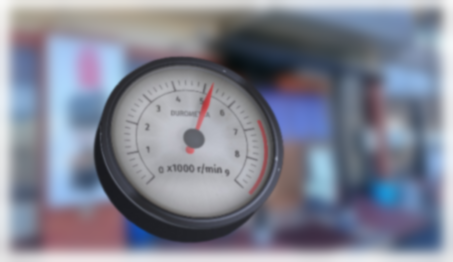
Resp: 5200 rpm
